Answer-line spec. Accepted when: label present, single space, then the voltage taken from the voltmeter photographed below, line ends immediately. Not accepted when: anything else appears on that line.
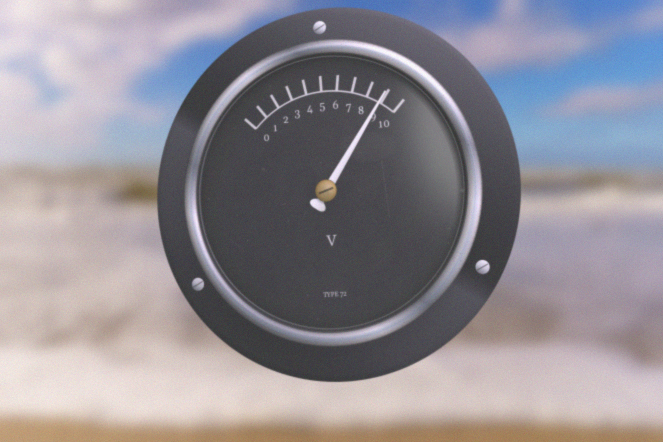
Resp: 9 V
